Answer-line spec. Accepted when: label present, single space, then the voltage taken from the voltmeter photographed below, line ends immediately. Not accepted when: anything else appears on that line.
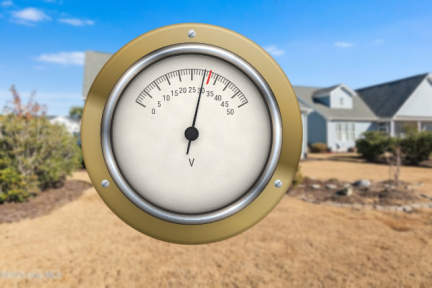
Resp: 30 V
